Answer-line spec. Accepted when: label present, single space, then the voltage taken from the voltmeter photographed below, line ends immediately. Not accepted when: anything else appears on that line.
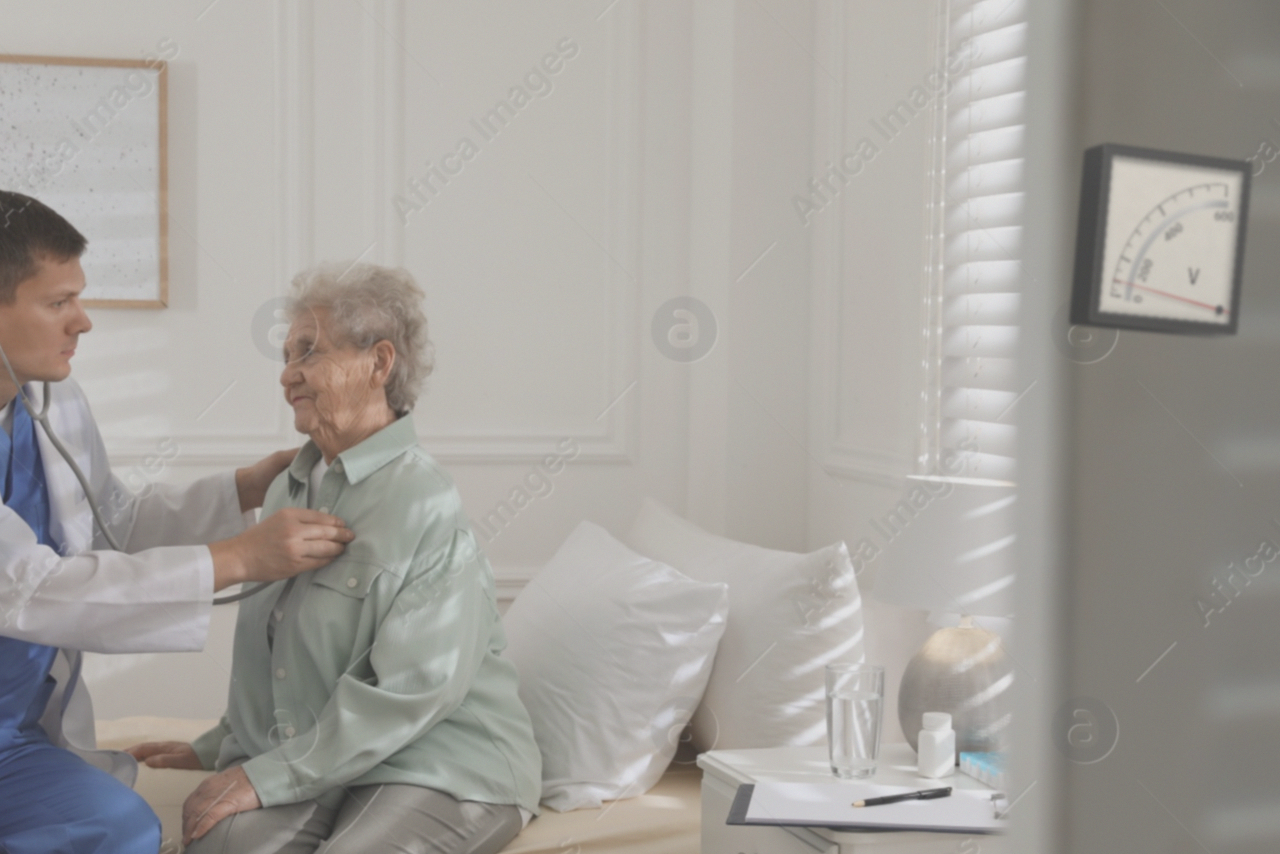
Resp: 100 V
